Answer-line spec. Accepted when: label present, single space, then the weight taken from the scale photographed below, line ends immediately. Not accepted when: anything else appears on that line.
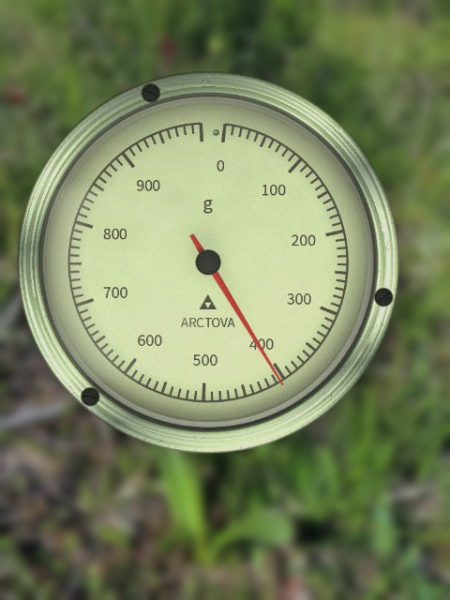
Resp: 405 g
